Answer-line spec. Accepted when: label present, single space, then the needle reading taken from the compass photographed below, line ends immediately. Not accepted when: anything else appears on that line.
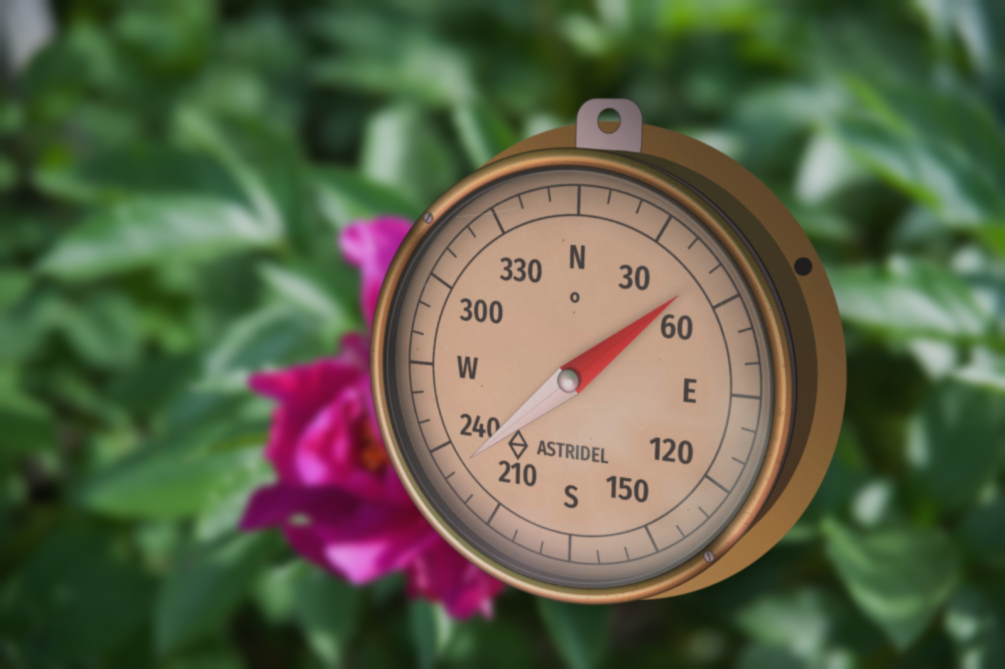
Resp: 50 °
